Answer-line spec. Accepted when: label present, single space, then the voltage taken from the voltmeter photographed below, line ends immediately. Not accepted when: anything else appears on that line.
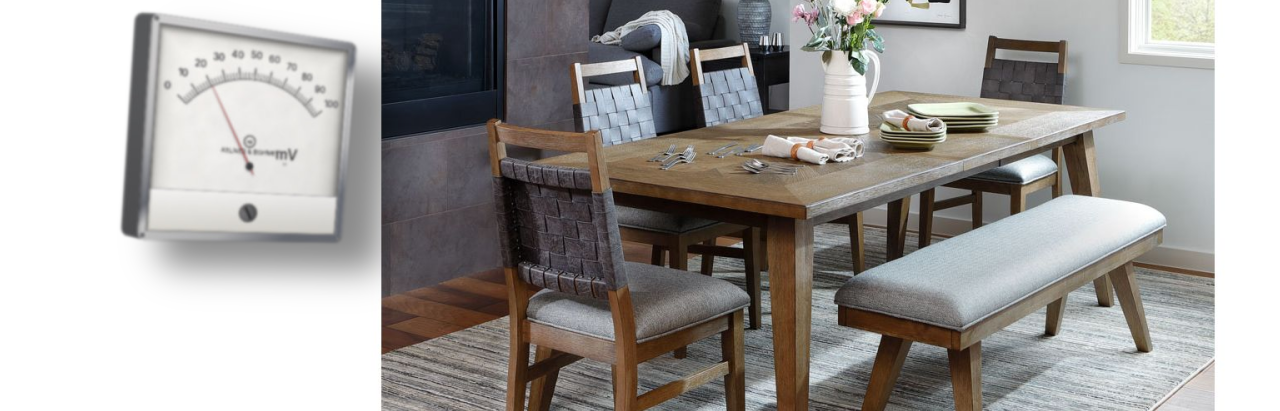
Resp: 20 mV
